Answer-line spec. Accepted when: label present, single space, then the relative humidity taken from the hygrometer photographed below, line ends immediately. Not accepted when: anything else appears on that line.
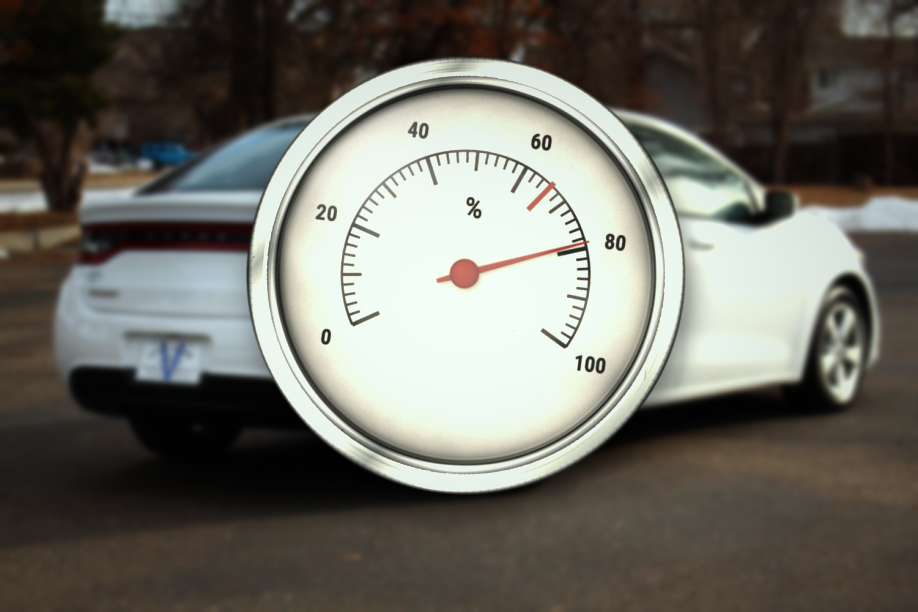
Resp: 79 %
